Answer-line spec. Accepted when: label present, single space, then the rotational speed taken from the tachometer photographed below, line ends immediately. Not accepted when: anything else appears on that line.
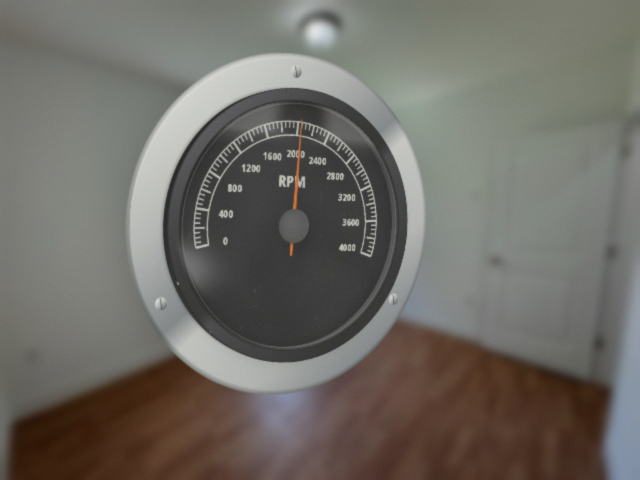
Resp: 2000 rpm
